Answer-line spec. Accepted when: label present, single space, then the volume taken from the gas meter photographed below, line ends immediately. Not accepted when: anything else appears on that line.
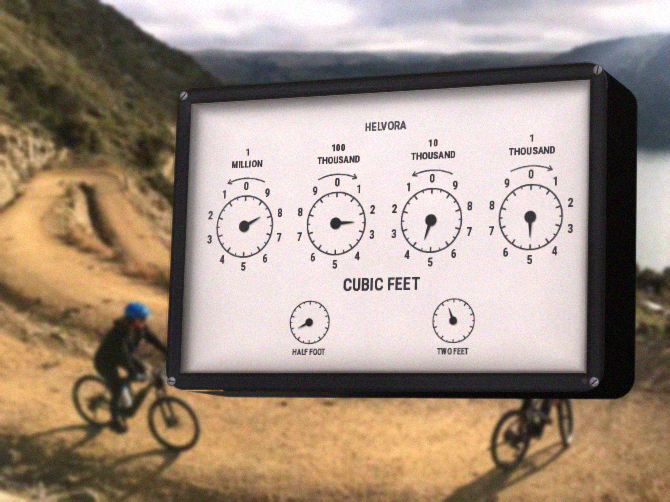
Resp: 824500 ft³
